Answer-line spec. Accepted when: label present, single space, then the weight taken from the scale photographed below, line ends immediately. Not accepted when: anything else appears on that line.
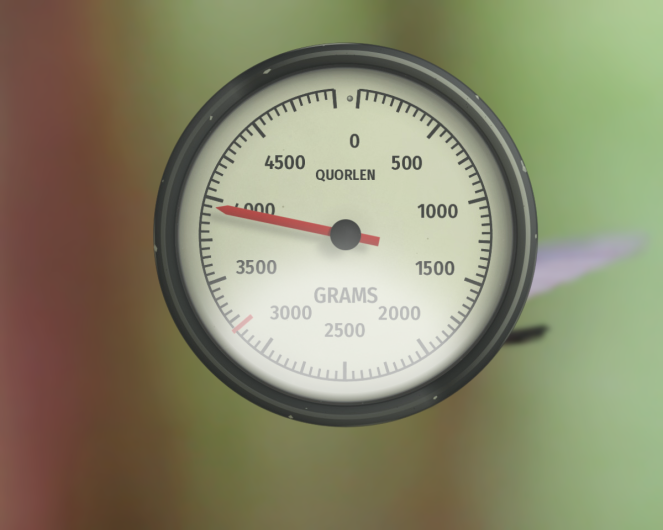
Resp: 3950 g
